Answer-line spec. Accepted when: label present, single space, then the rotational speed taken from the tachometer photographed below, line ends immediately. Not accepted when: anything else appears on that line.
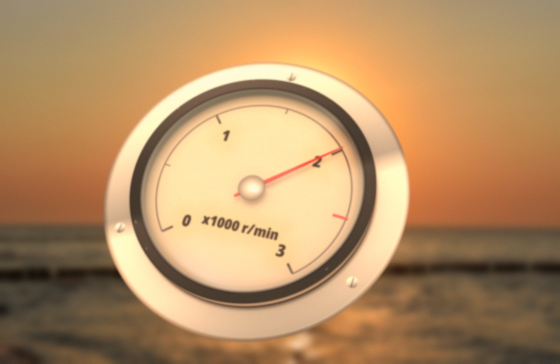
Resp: 2000 rpm
